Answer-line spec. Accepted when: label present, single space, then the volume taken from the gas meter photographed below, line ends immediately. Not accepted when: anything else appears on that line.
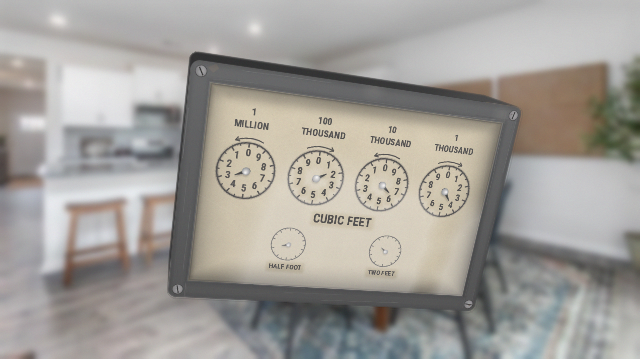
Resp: 316400 ft³
